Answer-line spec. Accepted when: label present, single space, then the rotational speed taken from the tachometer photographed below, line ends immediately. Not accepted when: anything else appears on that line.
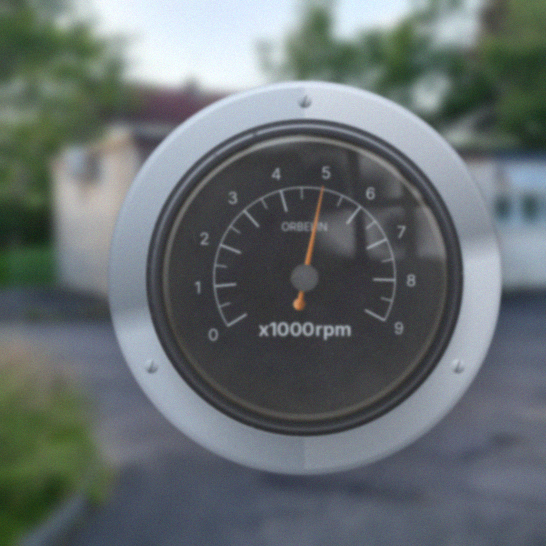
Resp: 5000 rpm
